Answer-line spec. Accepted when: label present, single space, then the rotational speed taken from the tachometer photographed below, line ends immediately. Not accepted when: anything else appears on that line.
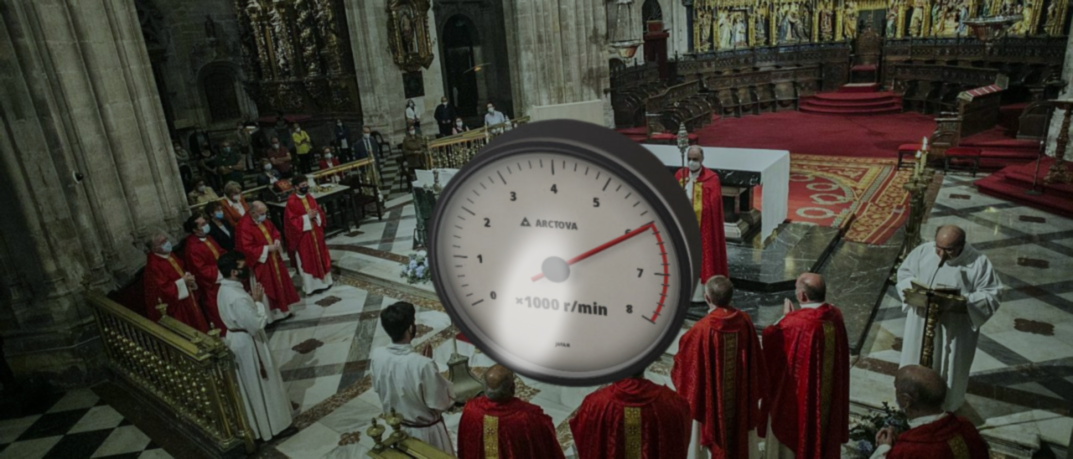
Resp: 6000 rpm
